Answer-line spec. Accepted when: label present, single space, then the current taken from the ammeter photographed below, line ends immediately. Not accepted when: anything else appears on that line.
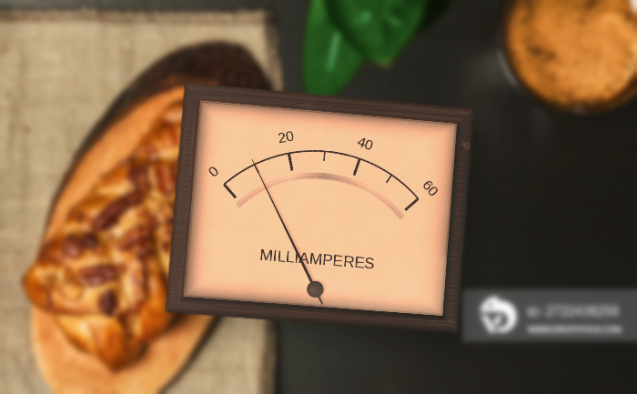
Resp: 10 mA
